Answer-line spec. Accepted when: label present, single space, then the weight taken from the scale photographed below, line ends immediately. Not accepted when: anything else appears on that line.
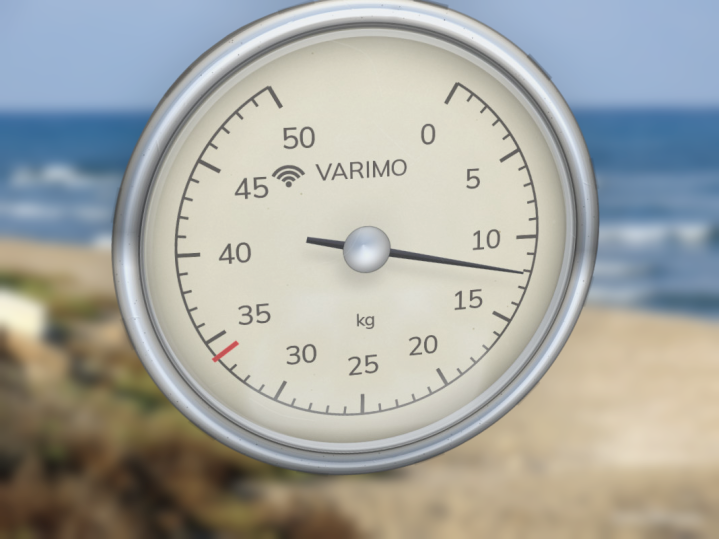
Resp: 12 kg
